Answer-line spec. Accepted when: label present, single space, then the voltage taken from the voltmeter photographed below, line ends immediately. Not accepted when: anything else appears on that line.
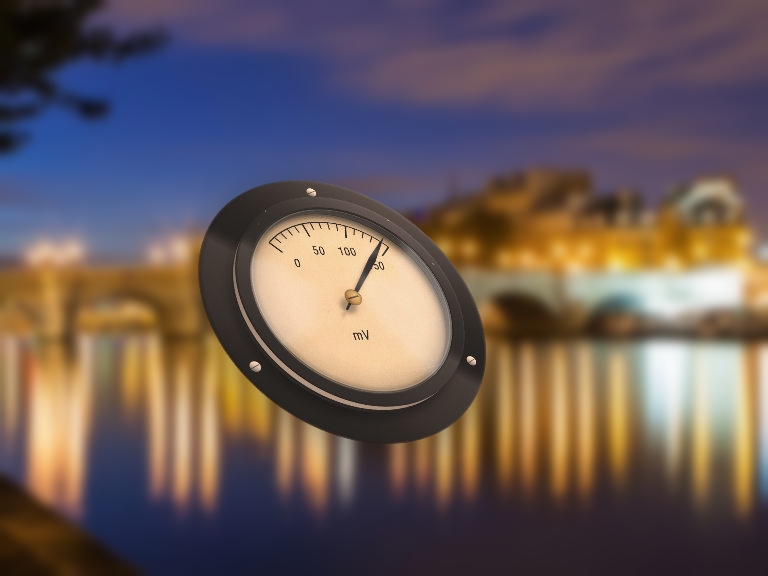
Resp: 140 mV
